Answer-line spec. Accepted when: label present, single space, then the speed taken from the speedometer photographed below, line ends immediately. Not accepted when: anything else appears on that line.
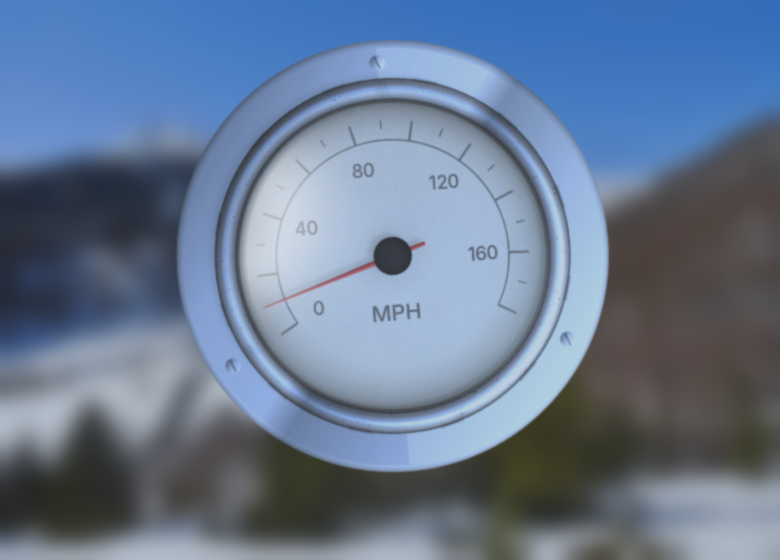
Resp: 10 mph
